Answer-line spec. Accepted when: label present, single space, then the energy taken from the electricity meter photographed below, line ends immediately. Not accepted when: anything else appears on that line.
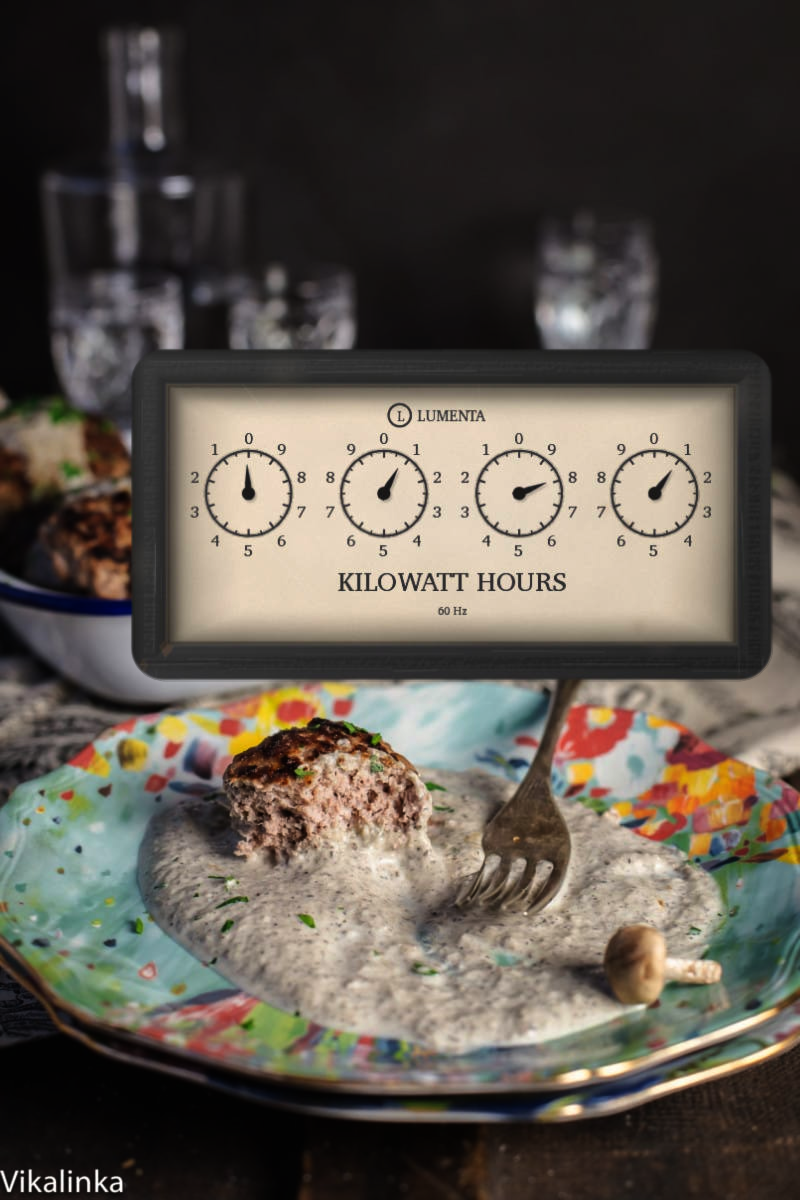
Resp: 81 kWh
